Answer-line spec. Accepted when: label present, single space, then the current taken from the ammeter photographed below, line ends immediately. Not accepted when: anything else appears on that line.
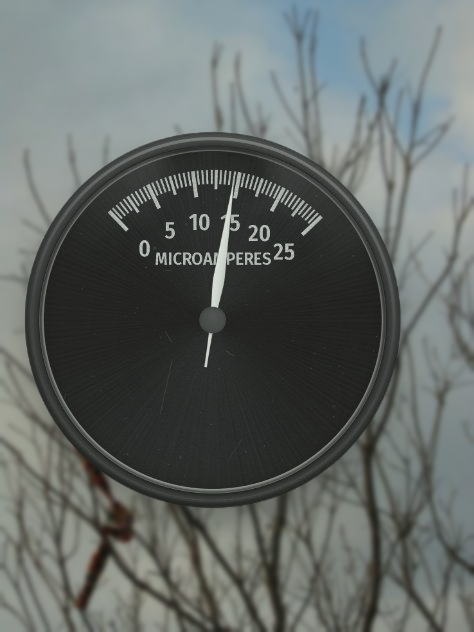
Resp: 14.5 µA
